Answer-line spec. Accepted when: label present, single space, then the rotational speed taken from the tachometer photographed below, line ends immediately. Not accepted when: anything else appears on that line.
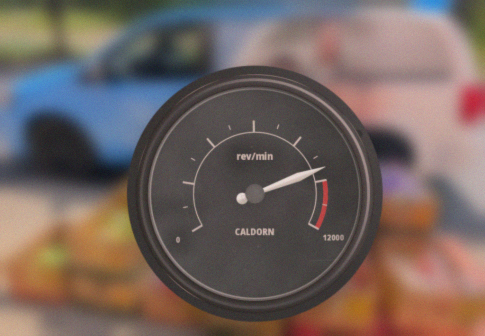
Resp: 9500 rpm
